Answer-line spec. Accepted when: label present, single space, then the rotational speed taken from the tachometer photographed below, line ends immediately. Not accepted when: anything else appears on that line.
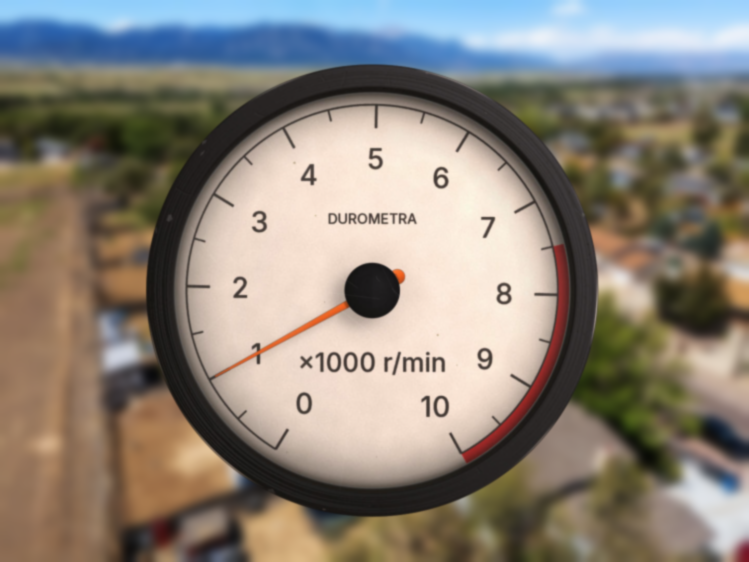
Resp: 1000 rpm
